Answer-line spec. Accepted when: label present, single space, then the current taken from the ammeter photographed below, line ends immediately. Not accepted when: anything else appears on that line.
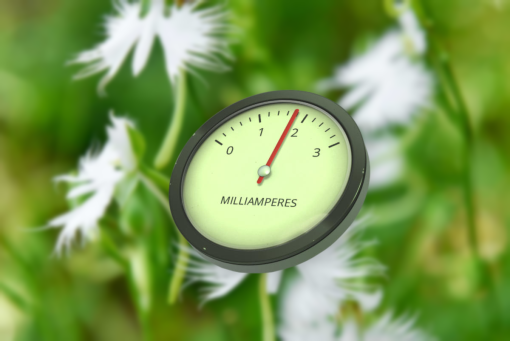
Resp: 1.8 mA
